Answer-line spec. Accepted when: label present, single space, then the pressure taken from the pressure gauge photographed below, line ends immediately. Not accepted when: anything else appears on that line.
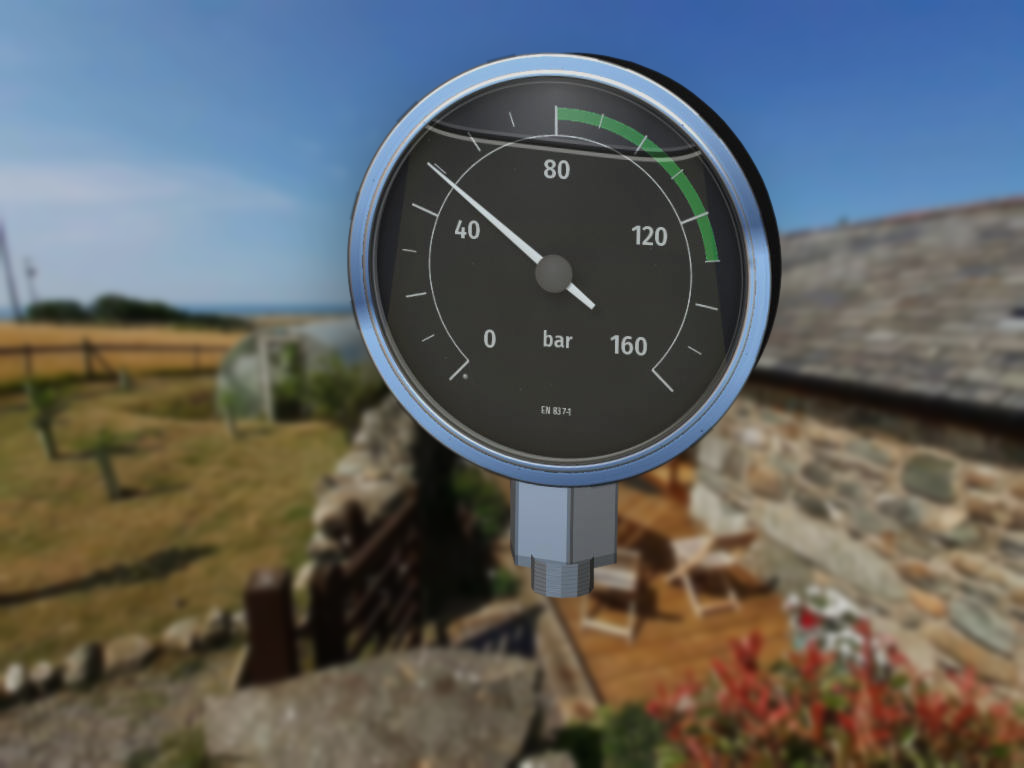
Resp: 50 bar
